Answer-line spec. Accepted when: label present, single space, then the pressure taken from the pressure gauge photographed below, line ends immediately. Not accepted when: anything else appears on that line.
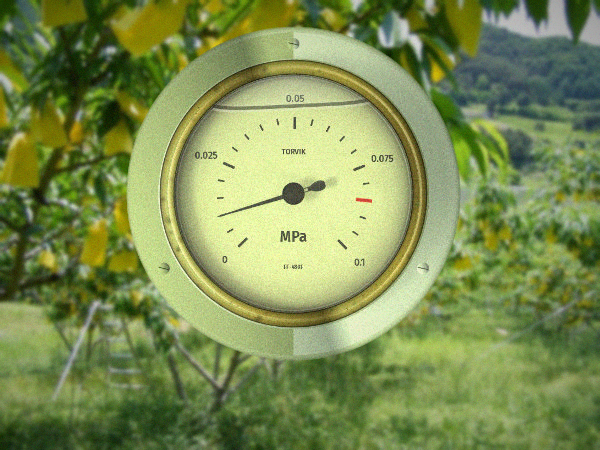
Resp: 0.01 MPa
